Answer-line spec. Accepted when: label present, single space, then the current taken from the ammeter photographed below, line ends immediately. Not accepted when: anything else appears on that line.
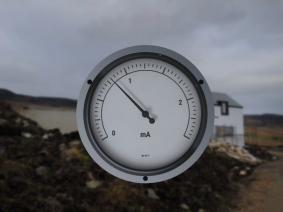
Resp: 0.8 mA
